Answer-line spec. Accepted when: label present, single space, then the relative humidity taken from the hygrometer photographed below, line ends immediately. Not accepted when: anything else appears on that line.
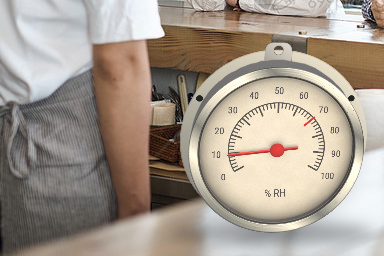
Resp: 10 %
